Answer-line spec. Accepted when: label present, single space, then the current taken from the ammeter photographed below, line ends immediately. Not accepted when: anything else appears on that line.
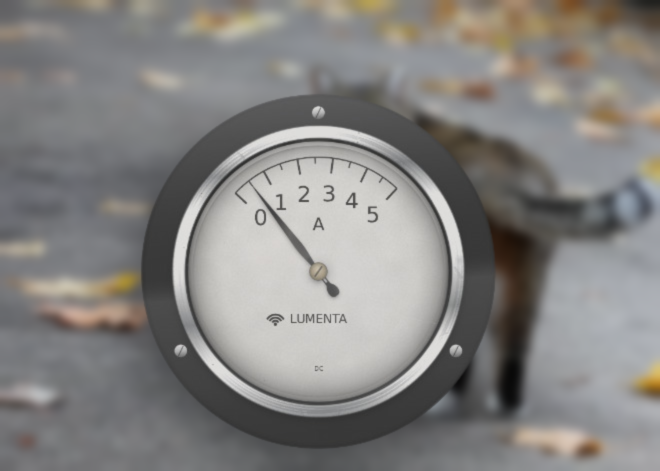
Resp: 0.5 A
